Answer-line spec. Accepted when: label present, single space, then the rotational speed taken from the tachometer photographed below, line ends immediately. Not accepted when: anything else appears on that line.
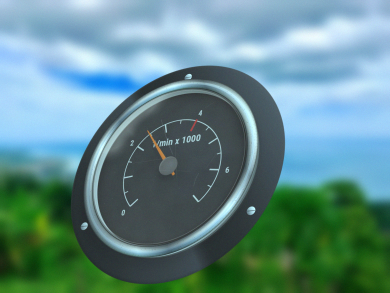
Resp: 2500 rpm
